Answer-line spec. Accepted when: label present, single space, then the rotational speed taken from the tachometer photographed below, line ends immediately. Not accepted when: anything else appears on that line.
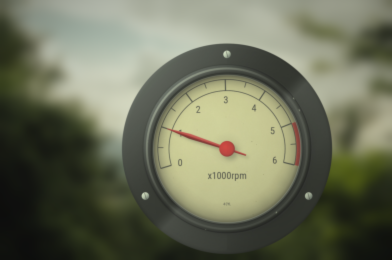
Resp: 1000 rpm
